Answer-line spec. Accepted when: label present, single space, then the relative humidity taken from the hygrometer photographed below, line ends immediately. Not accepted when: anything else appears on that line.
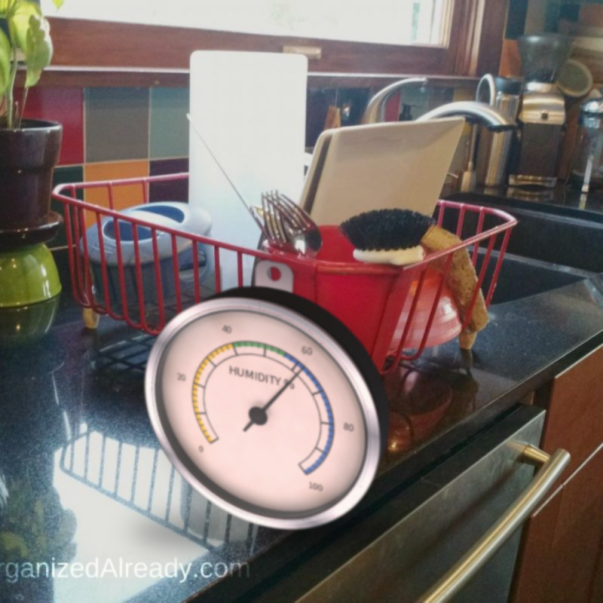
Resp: 62 %
